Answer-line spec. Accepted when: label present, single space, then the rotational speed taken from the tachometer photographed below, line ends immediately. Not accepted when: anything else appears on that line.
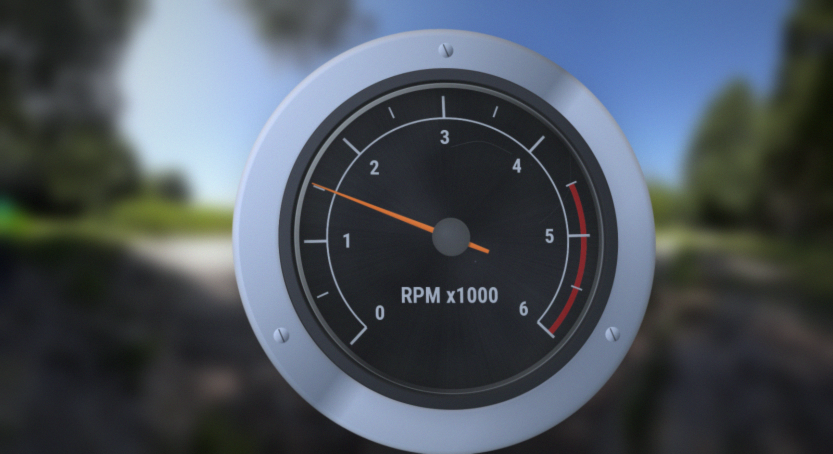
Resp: 1500 rpm
